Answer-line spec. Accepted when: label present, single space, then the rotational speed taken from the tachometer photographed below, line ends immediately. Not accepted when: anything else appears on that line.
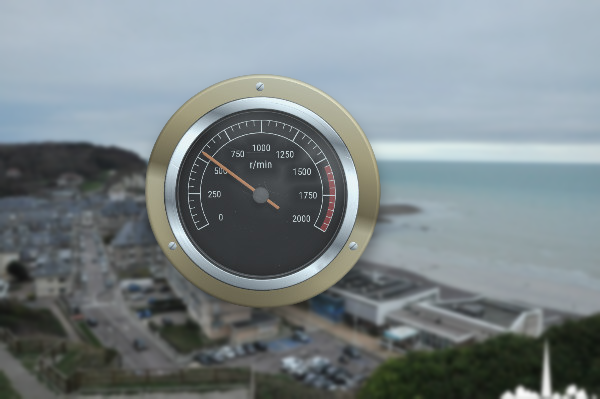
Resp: 550 rpm
